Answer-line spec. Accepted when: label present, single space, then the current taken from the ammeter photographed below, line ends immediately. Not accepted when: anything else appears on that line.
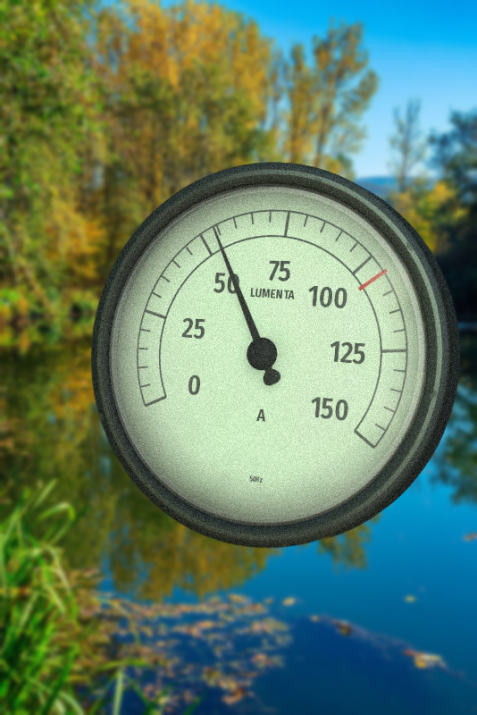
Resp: 55 A
